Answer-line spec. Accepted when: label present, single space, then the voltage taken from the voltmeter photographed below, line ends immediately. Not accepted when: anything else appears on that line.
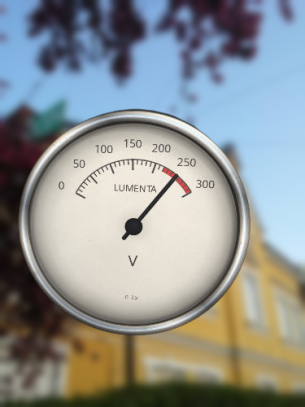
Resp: 250 V
